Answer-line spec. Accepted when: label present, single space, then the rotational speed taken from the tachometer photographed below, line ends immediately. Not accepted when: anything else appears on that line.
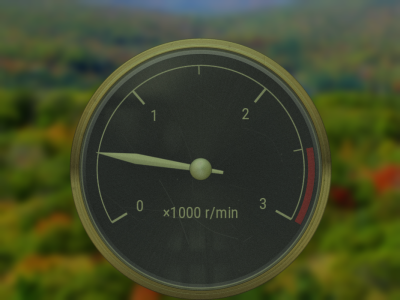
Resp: 500 rpm
